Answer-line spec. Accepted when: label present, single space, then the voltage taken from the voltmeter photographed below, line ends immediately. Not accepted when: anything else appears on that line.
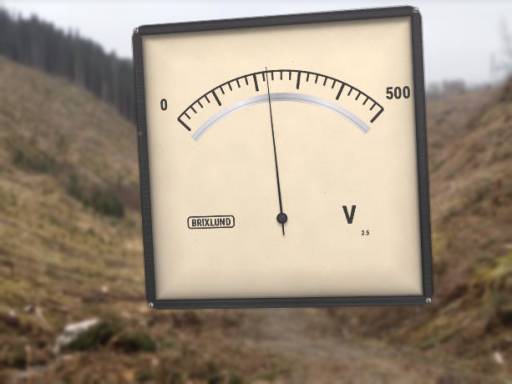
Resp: 230 V
